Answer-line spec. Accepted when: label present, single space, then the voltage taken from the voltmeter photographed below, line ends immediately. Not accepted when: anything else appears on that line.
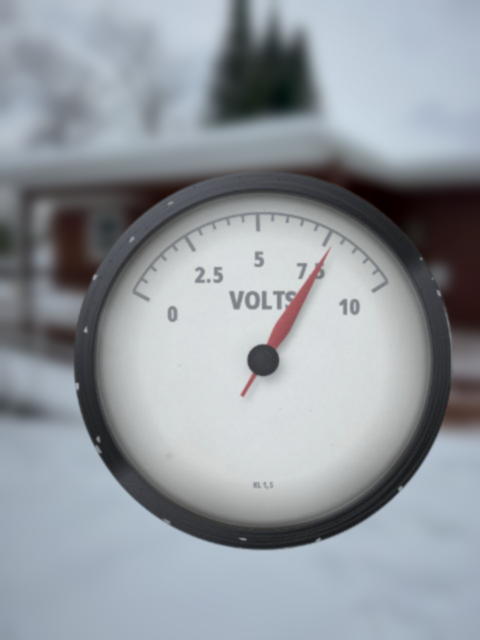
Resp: 7.75 V
